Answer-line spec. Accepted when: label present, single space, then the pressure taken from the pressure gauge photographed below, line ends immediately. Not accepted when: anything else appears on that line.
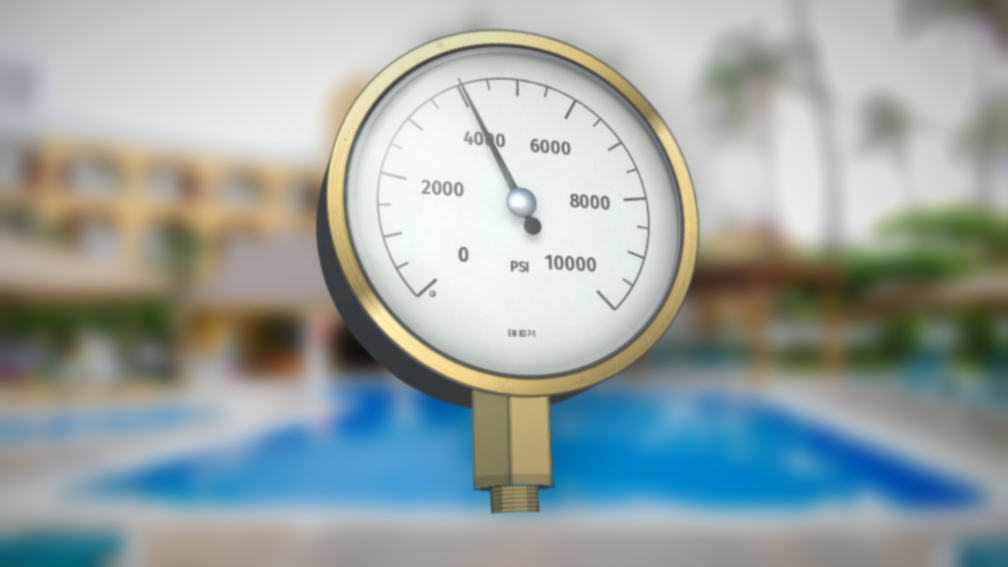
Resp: 4000 psi
